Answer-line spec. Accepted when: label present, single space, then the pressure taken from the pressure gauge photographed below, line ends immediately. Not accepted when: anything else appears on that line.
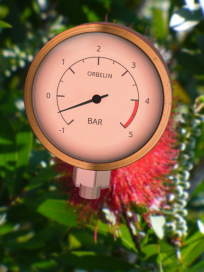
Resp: -0.5 bar
